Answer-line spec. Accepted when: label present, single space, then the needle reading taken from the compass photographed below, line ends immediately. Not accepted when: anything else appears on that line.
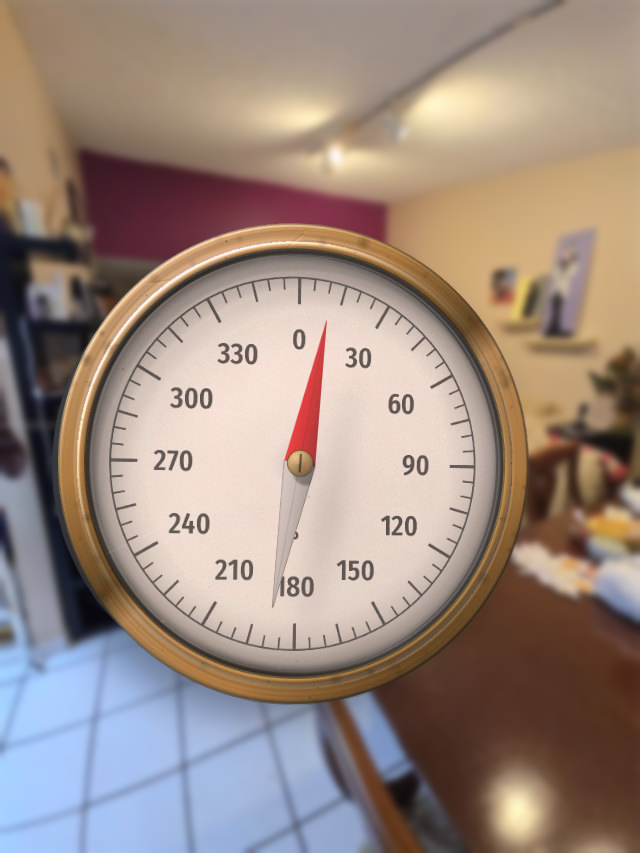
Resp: 10 °
